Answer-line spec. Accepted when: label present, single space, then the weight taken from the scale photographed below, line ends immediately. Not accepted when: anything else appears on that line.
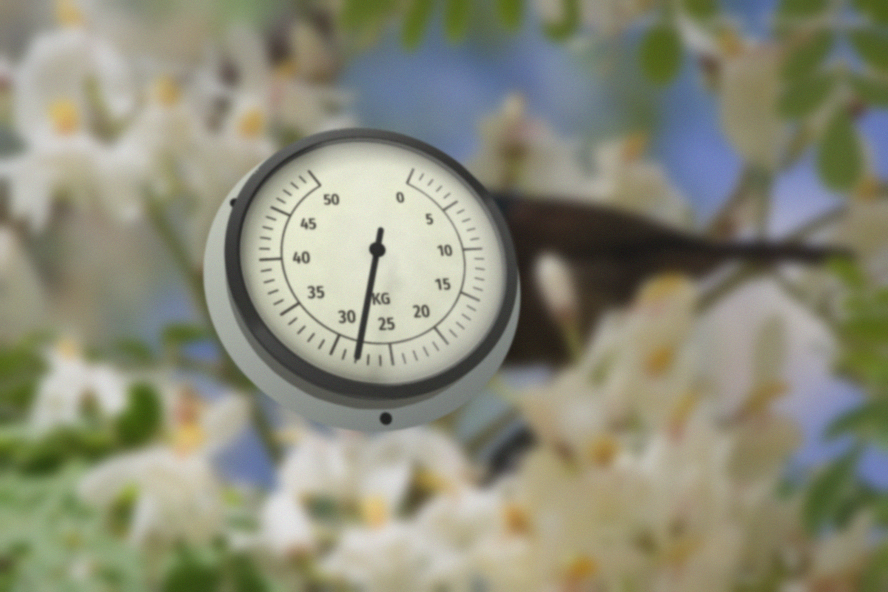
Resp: 28 kg
